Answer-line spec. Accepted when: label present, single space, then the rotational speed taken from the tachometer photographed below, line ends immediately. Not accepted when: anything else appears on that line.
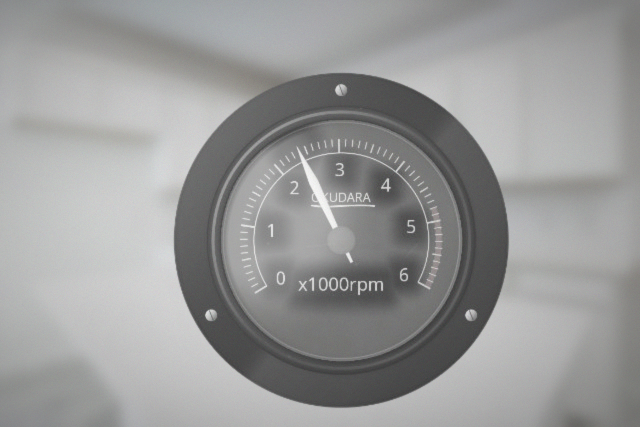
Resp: 2400 rpm
